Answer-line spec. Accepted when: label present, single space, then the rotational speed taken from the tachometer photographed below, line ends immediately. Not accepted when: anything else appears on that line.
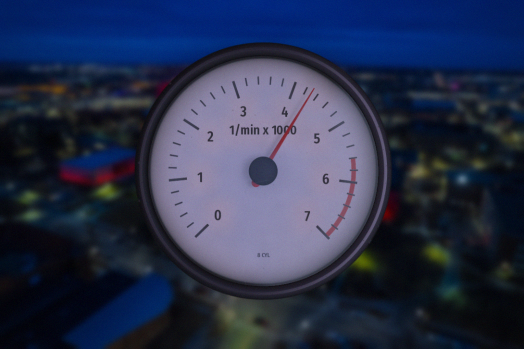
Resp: 4300 rpm
